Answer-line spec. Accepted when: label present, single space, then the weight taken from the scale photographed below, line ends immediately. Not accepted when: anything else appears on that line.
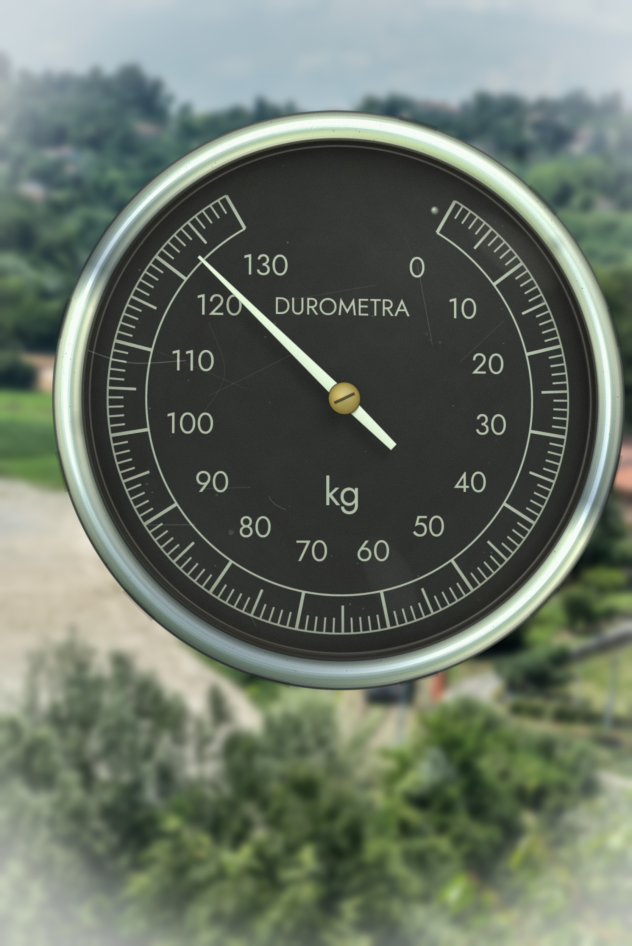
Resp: 123 kg
